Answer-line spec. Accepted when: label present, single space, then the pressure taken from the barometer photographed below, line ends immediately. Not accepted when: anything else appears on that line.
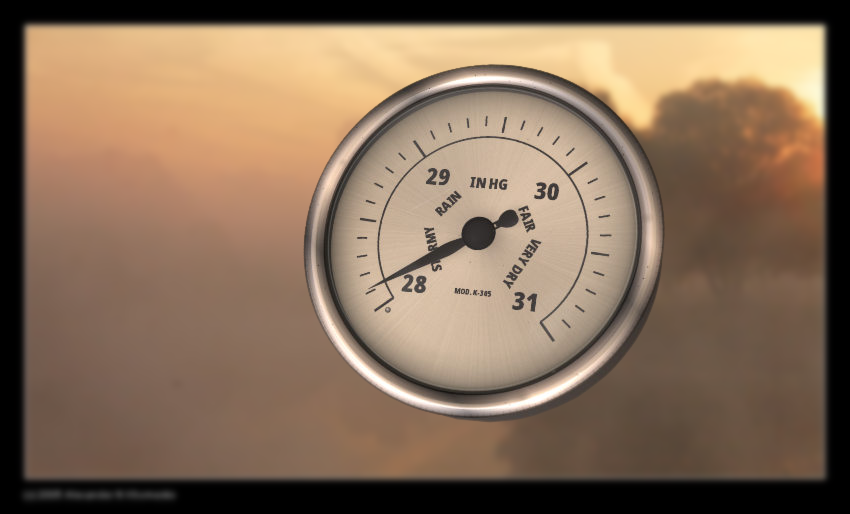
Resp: 28.1 inHg
